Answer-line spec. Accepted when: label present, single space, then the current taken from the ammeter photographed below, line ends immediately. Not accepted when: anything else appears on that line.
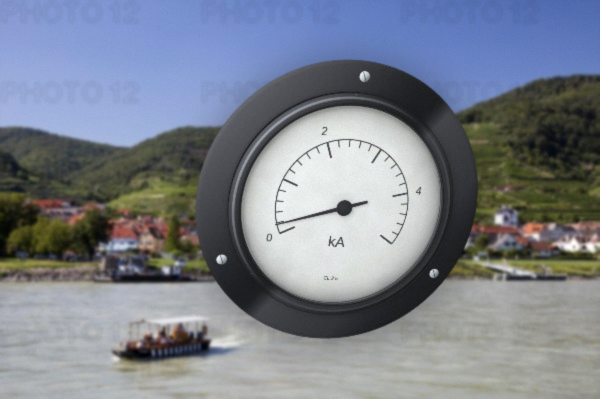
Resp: 0.2 kA
